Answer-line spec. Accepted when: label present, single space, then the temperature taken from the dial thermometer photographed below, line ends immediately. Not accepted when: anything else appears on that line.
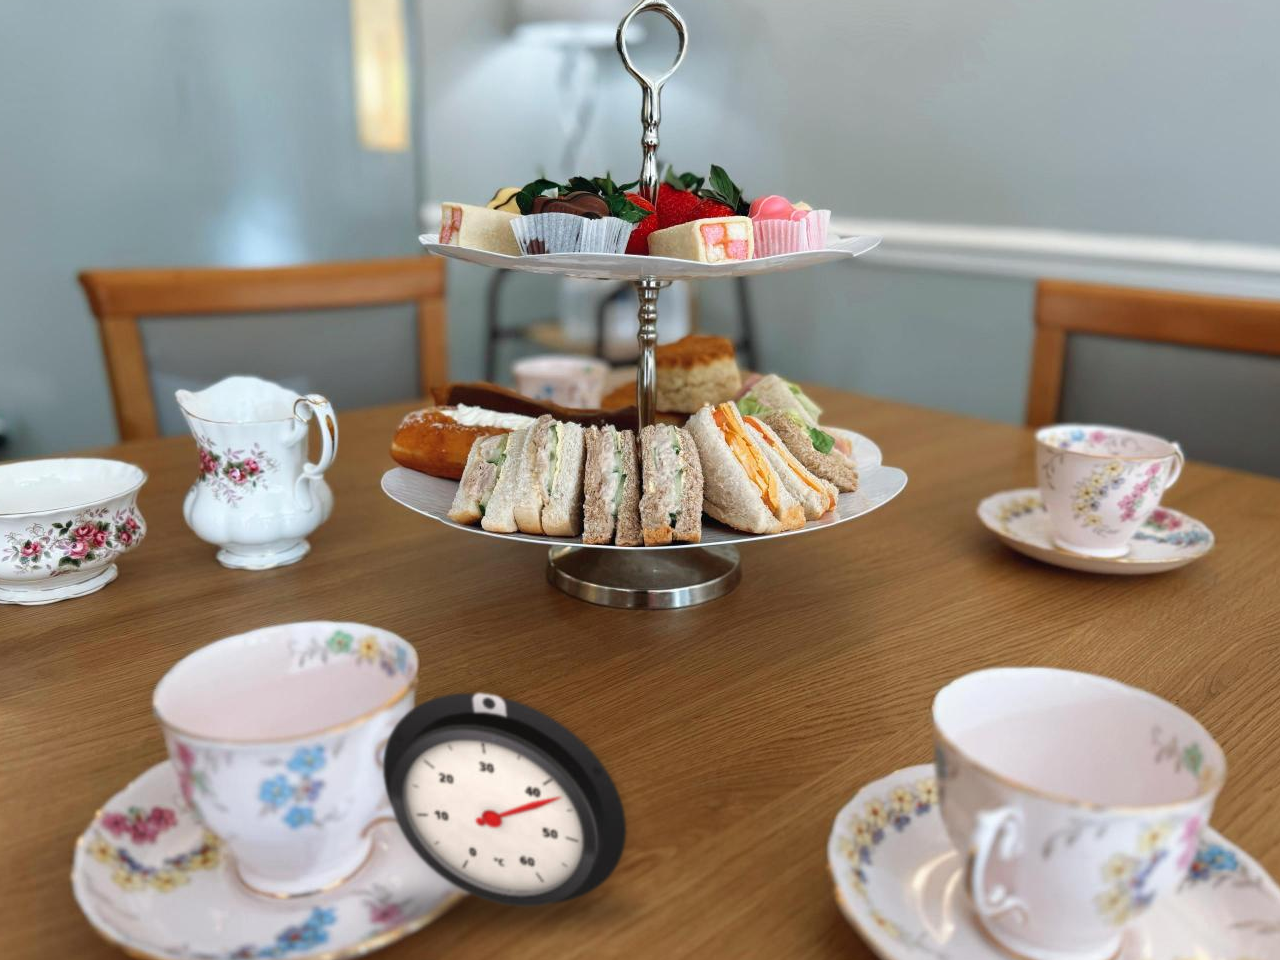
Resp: 42.5 °C
